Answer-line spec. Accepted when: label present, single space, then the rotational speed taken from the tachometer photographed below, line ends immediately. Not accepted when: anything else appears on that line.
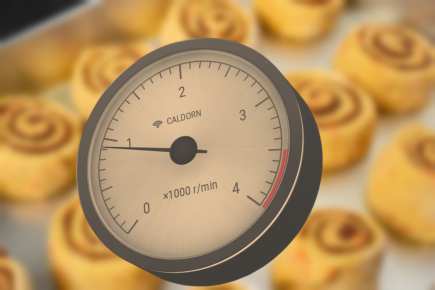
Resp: 900 rpm
